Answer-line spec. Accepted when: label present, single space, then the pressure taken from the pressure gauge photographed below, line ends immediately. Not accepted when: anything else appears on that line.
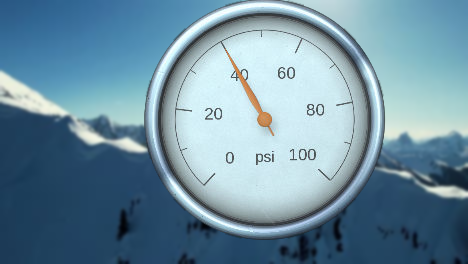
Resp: 40 psi
